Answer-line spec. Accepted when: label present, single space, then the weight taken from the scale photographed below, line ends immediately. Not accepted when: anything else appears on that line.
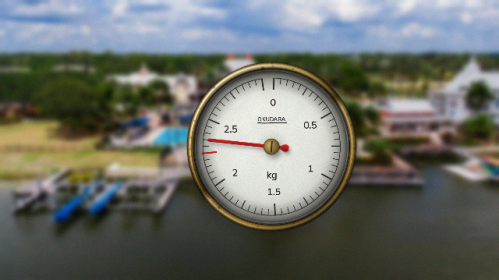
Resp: 2.35 kg
